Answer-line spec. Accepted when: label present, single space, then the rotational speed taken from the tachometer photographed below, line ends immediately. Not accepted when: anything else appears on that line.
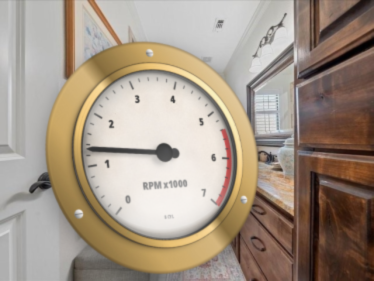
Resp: 1300 rpm
